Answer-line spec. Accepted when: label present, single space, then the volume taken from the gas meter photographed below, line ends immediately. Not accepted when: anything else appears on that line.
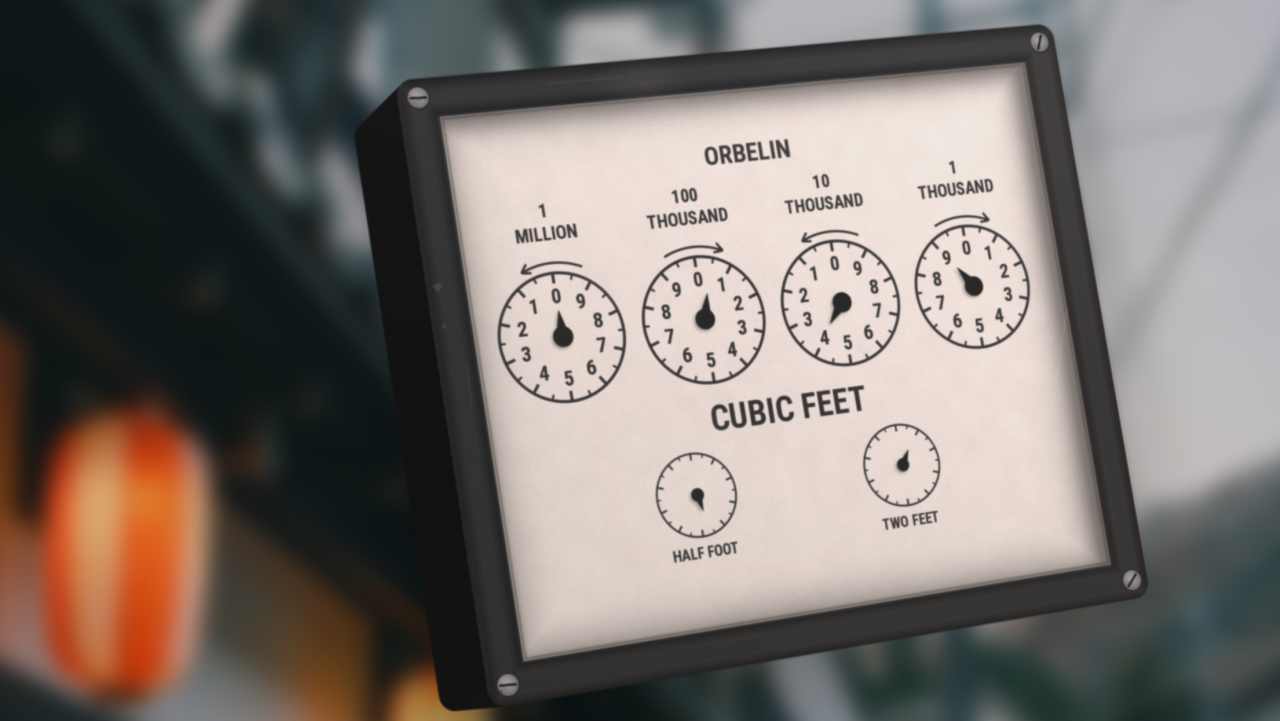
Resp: 3900 ft³
